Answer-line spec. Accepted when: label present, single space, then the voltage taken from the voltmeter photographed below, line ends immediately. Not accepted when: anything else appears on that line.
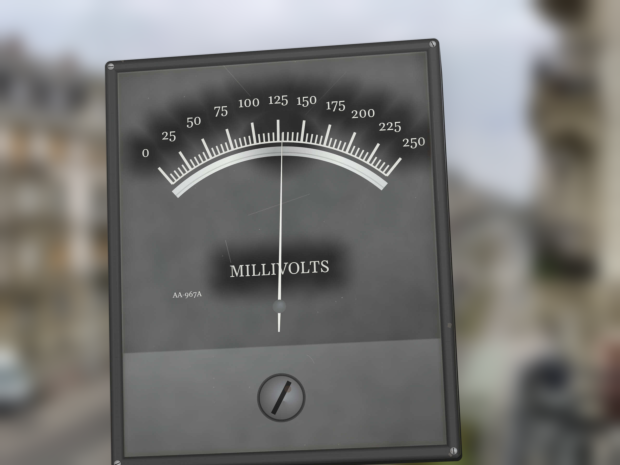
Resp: 130 mV
